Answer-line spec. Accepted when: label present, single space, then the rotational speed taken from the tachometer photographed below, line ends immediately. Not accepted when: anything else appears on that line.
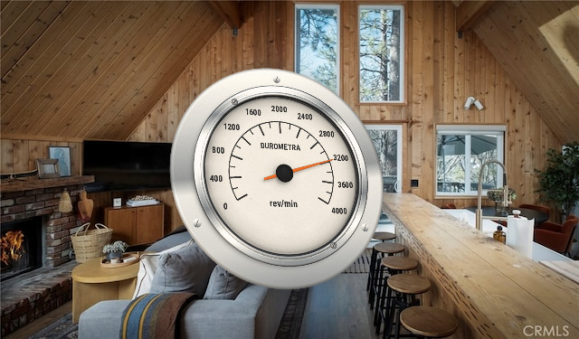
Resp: 3200 rpm
